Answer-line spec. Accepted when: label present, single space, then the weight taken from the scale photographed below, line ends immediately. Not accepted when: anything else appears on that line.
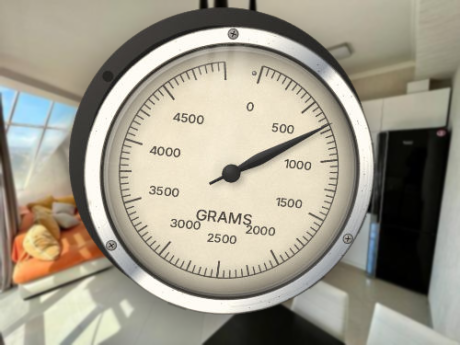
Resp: 700 g
